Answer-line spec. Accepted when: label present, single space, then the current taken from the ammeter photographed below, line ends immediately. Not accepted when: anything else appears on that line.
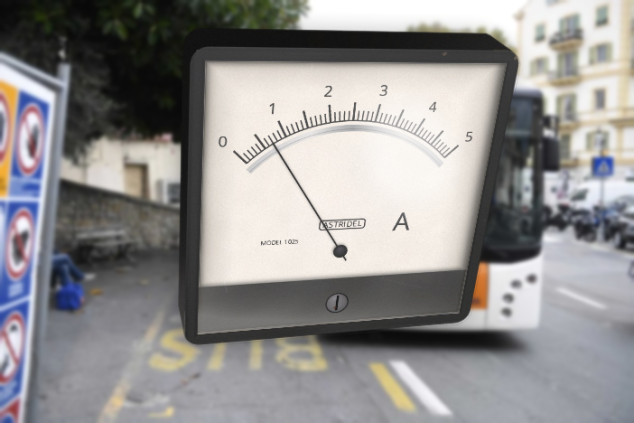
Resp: 0.7 A
